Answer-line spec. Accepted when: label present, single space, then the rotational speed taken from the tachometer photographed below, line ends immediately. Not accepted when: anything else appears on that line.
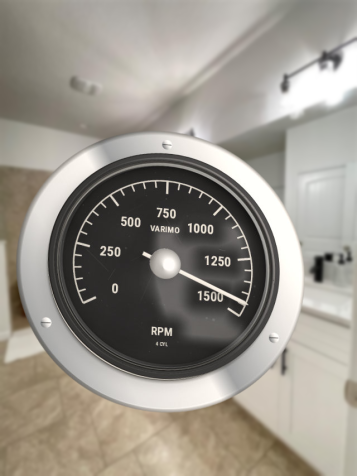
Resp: 1450 rpm
